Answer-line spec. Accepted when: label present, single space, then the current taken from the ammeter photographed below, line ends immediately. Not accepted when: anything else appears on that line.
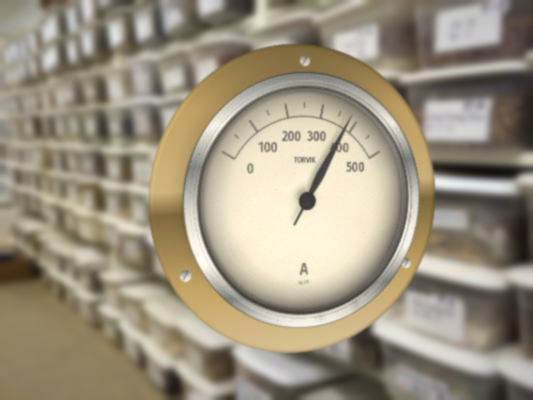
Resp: 375 A
